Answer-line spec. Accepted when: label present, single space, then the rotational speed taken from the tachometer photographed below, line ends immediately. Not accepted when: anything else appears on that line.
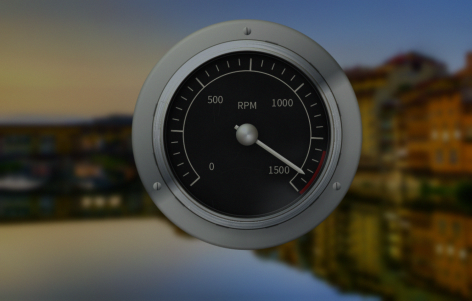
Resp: 1425 rpm
